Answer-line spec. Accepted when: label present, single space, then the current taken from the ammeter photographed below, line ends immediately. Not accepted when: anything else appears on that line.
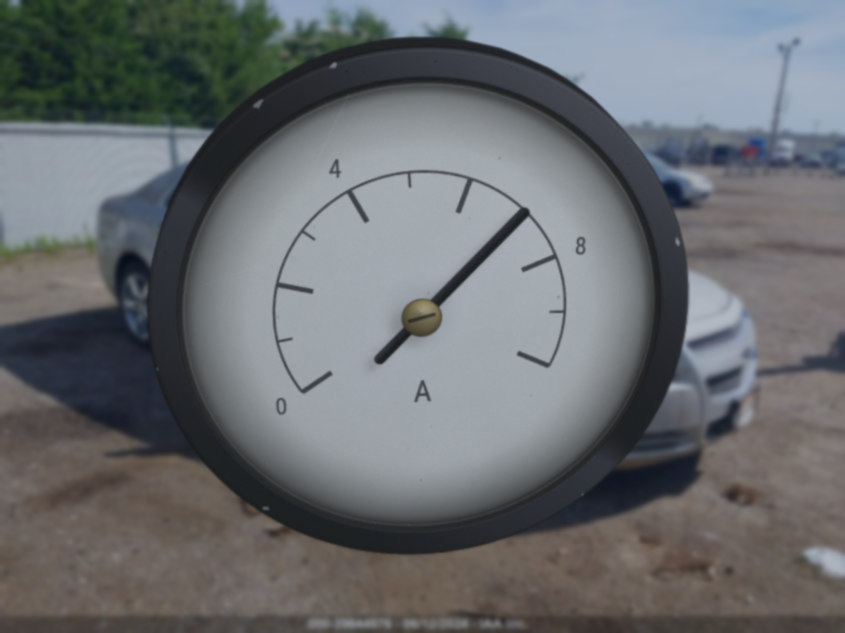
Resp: 7 A
